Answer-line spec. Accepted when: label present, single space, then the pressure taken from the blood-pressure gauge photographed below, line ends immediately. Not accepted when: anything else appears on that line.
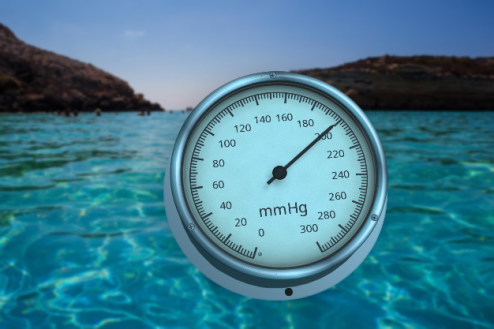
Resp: 200 mmHg
